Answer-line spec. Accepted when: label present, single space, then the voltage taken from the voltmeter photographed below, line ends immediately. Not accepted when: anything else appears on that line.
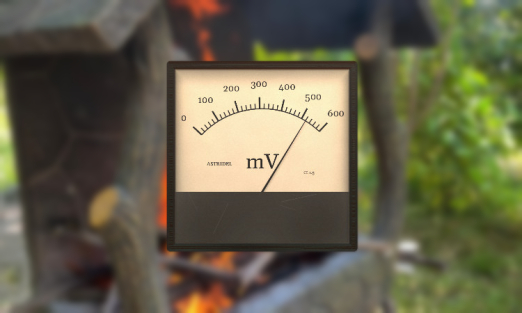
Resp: 520 mV
